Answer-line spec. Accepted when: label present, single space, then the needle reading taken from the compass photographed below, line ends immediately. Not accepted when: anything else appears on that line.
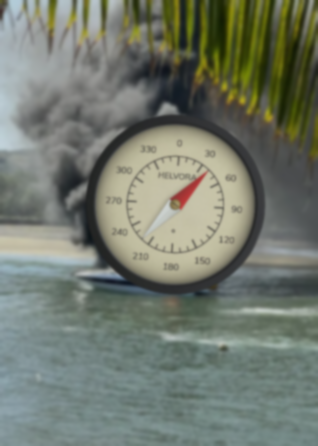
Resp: 40 °
